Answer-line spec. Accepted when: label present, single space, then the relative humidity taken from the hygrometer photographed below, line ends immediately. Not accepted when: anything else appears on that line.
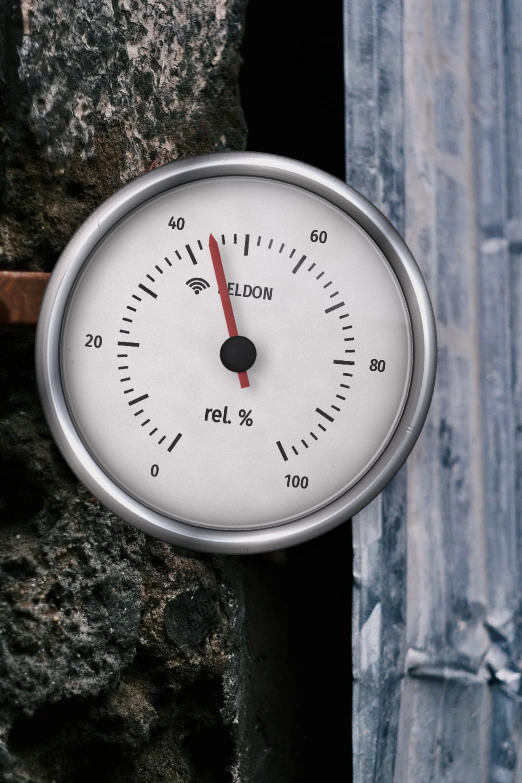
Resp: 44 %
